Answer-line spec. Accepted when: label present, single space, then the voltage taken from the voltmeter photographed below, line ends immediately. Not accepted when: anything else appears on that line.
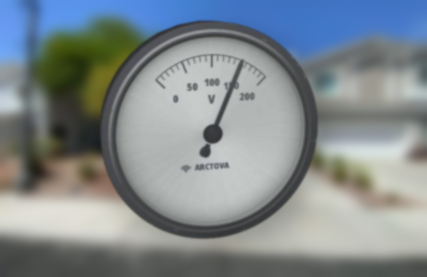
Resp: 150 V
